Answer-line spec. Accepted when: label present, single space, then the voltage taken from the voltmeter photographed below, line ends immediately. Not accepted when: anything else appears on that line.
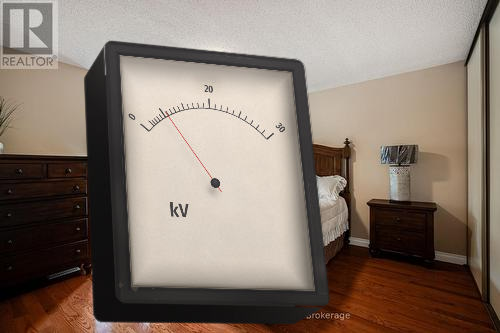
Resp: 10 kV
